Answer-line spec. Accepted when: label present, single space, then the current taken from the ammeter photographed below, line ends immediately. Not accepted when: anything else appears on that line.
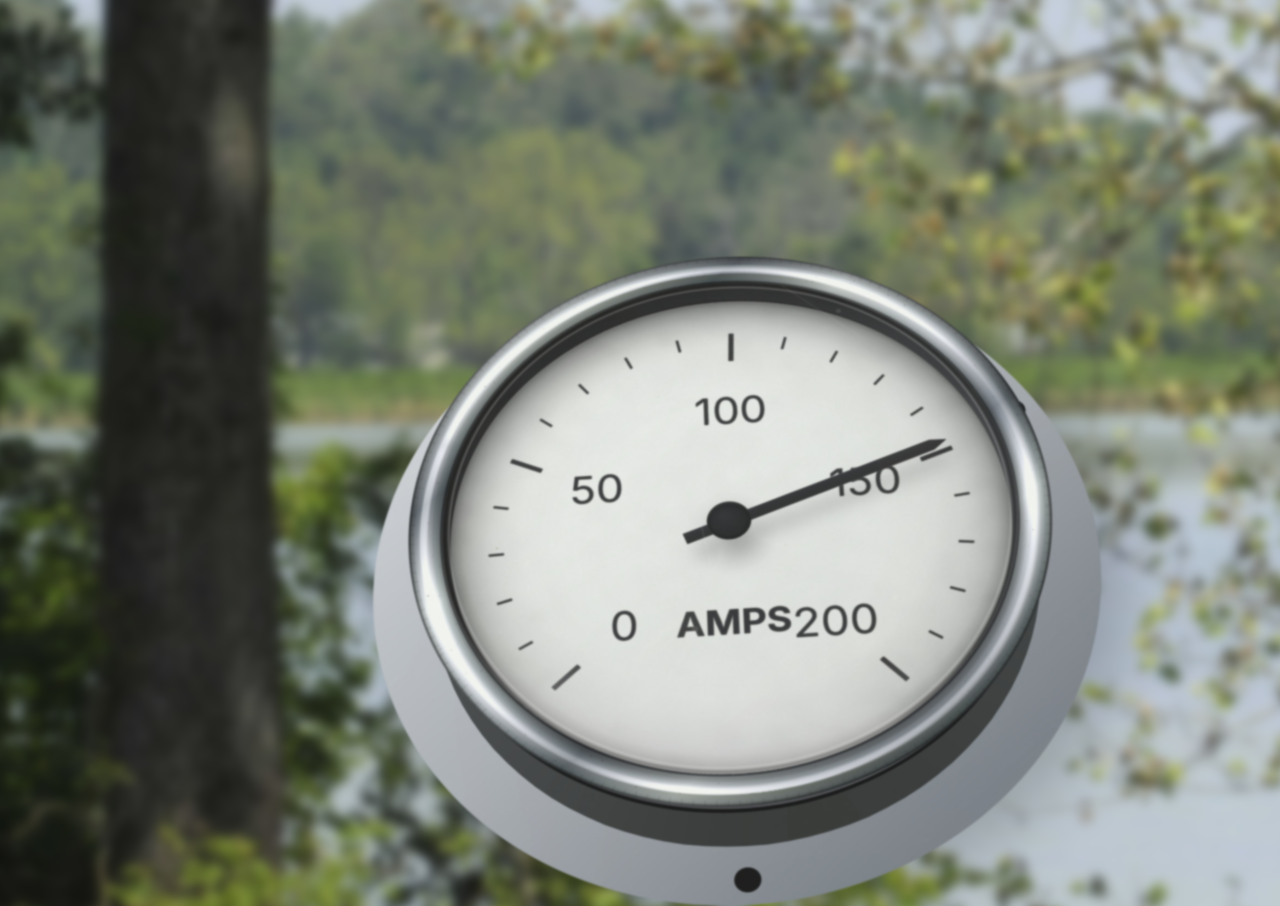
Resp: 150 A
